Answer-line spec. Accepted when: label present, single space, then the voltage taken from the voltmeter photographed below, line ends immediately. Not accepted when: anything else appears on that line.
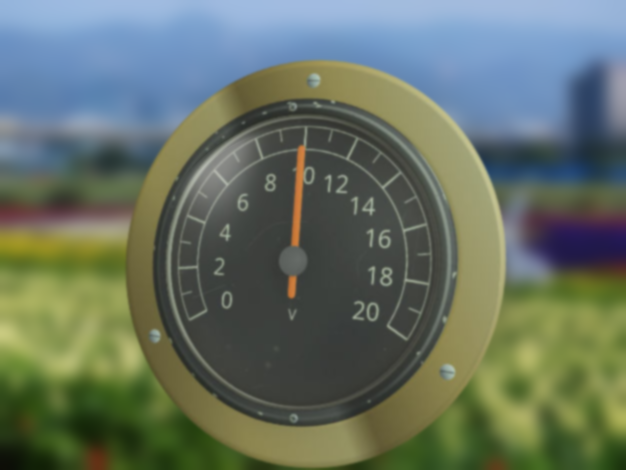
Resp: 10 V
